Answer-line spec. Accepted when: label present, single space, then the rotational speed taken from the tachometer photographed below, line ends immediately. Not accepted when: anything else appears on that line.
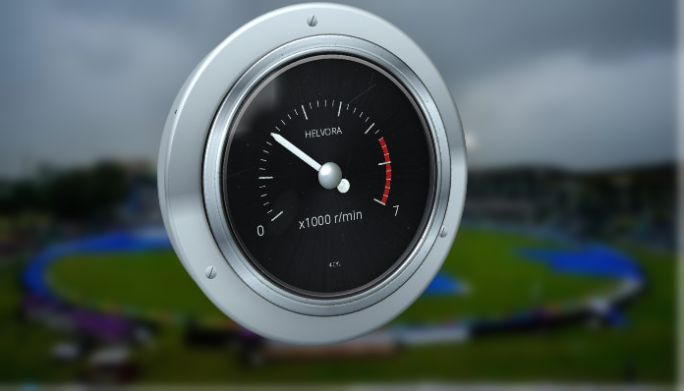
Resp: 2000 rpm
